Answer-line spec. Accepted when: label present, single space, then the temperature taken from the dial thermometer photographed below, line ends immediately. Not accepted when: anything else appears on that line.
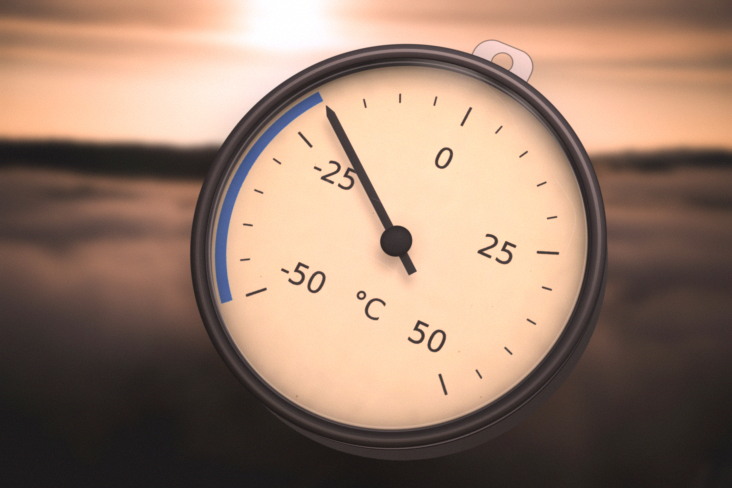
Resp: -20 °C
